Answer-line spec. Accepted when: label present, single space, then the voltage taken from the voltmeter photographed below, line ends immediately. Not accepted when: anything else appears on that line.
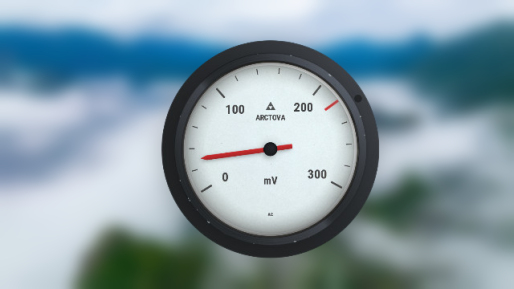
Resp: 30 mV
